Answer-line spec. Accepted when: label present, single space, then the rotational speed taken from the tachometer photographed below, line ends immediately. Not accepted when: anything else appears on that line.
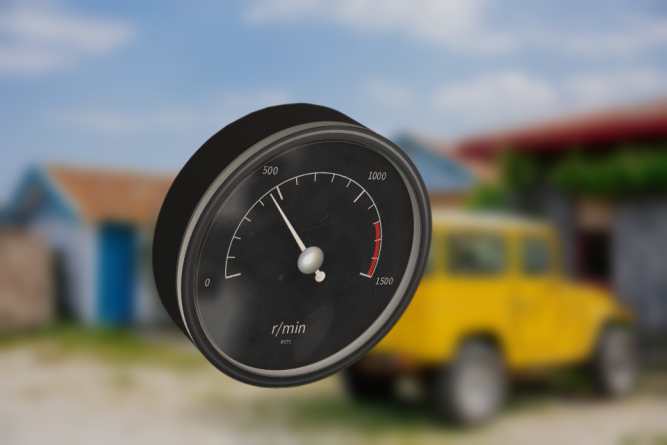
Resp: 450 rpm
